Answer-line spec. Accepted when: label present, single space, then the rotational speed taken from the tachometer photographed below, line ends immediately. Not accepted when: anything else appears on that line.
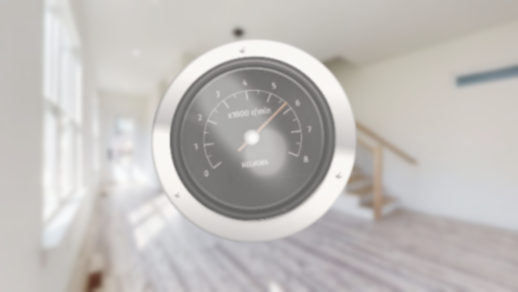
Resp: 5750 rpm
